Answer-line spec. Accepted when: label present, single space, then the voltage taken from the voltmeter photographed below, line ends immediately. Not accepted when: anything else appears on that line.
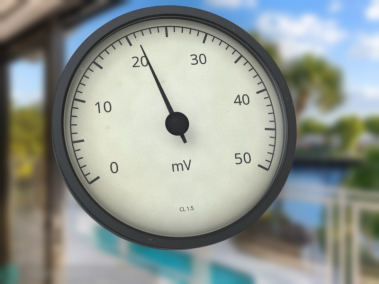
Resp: 21 mV
